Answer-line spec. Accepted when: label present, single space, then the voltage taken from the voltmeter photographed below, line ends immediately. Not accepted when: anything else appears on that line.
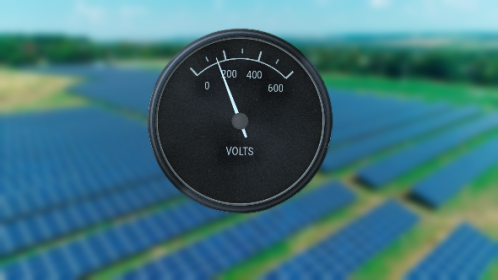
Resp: 150 V
